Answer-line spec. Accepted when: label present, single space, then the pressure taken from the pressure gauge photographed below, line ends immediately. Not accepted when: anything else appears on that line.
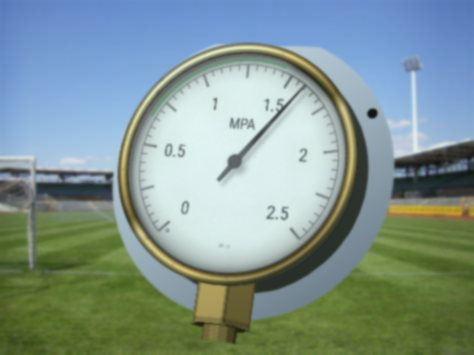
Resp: 1.6 MPa
